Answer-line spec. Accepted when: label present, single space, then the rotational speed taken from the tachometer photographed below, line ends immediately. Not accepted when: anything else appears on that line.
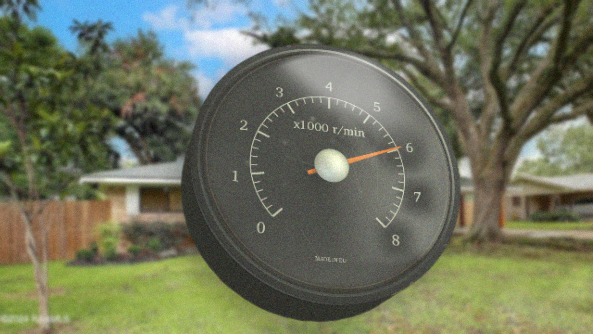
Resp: 6000 rpm
